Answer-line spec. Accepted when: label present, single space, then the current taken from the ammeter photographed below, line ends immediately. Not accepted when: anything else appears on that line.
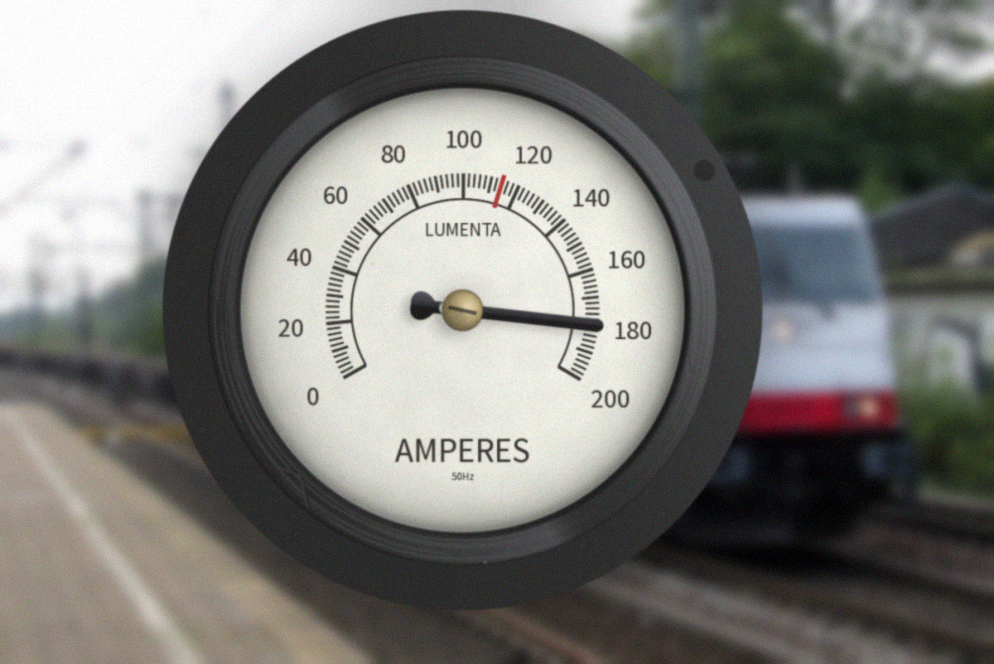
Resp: 180 A
